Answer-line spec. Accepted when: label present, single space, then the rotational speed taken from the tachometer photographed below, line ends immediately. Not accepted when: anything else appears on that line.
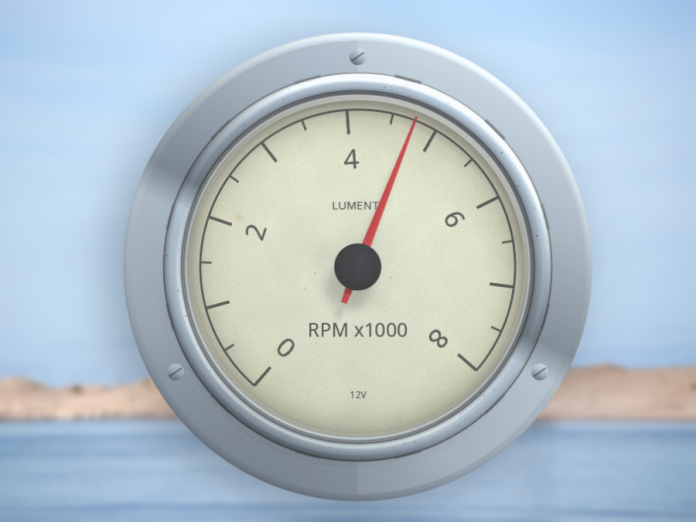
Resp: 4750 rpm
